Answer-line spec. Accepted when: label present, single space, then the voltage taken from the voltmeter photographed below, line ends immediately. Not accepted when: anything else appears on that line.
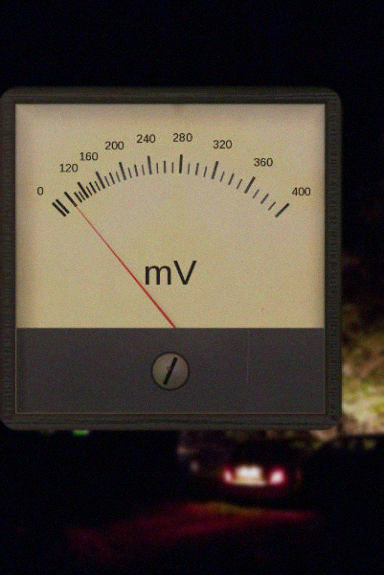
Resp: 80 mV
